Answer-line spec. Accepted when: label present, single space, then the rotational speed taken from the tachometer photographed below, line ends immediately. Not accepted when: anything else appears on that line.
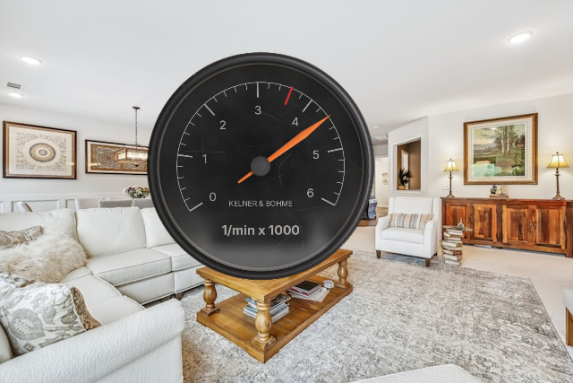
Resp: 4400 rpm
